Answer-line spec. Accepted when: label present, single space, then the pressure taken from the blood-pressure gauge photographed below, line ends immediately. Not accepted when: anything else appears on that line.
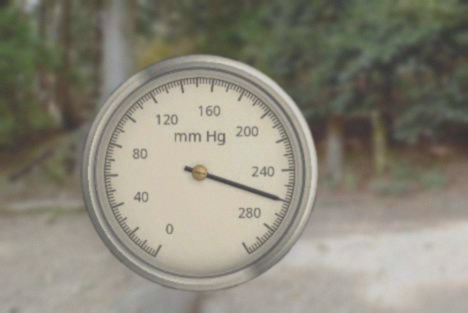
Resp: 260 mmHg
